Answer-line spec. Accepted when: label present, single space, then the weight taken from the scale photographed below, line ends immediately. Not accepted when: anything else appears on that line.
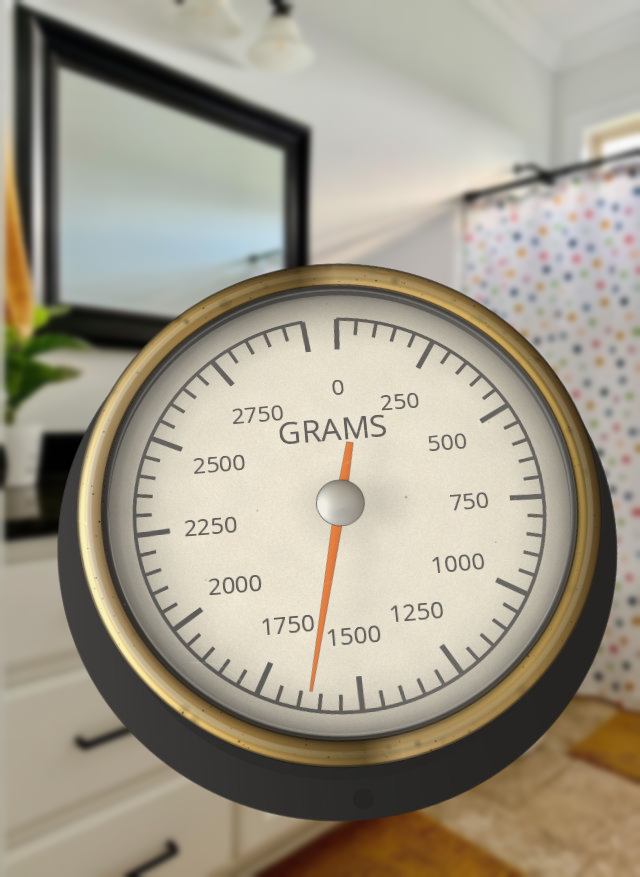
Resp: 1625 g
